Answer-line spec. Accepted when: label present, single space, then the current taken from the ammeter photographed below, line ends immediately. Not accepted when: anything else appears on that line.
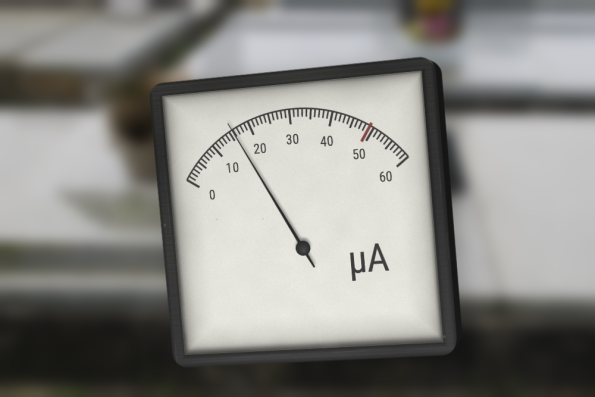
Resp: 16 µA
